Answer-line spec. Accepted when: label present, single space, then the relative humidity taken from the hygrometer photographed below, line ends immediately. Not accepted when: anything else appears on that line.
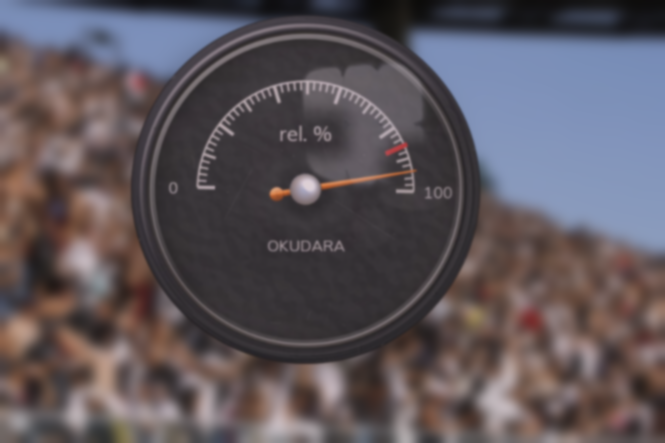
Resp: 94 %
